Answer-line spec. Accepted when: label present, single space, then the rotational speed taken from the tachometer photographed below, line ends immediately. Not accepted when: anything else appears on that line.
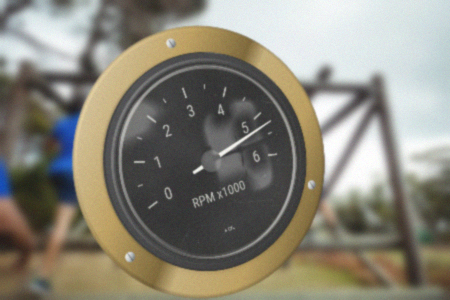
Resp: 5250 rpm
